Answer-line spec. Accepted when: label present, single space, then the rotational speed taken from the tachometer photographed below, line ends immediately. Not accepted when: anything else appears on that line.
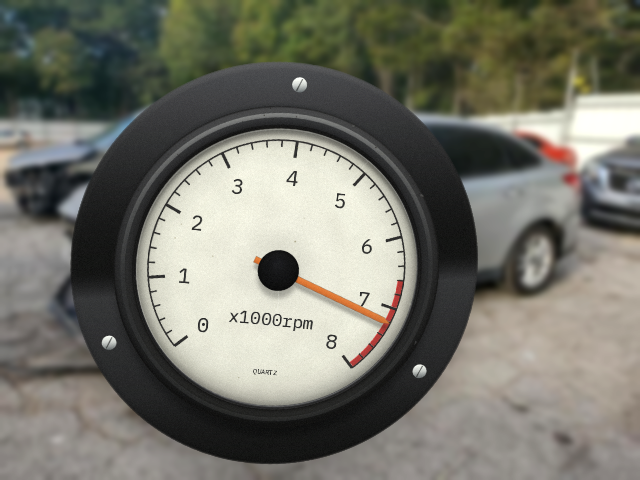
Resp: 7200 rpm
